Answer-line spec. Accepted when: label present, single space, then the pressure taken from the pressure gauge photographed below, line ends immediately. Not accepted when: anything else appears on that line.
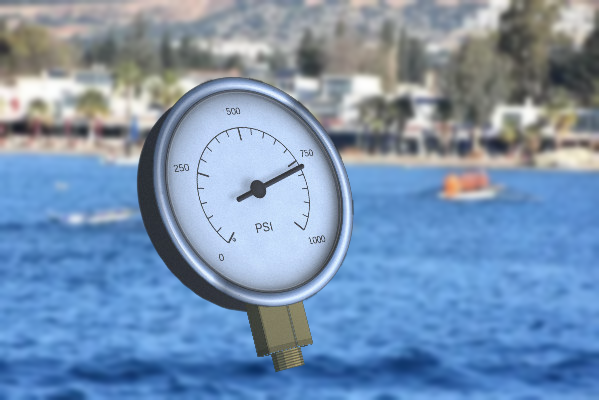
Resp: 775 psi
